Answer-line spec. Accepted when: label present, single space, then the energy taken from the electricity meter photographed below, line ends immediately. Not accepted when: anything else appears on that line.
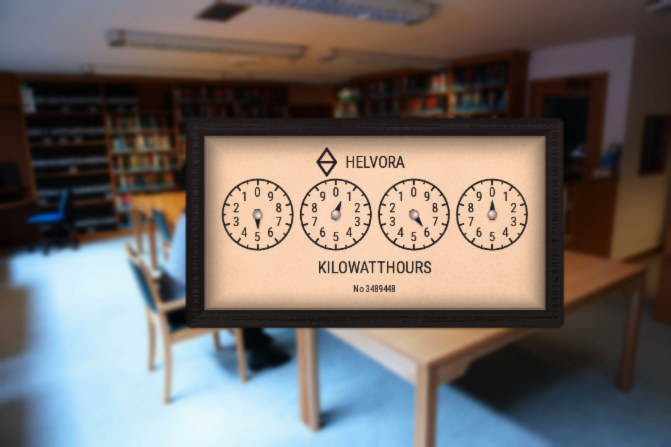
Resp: 5060 kWh
